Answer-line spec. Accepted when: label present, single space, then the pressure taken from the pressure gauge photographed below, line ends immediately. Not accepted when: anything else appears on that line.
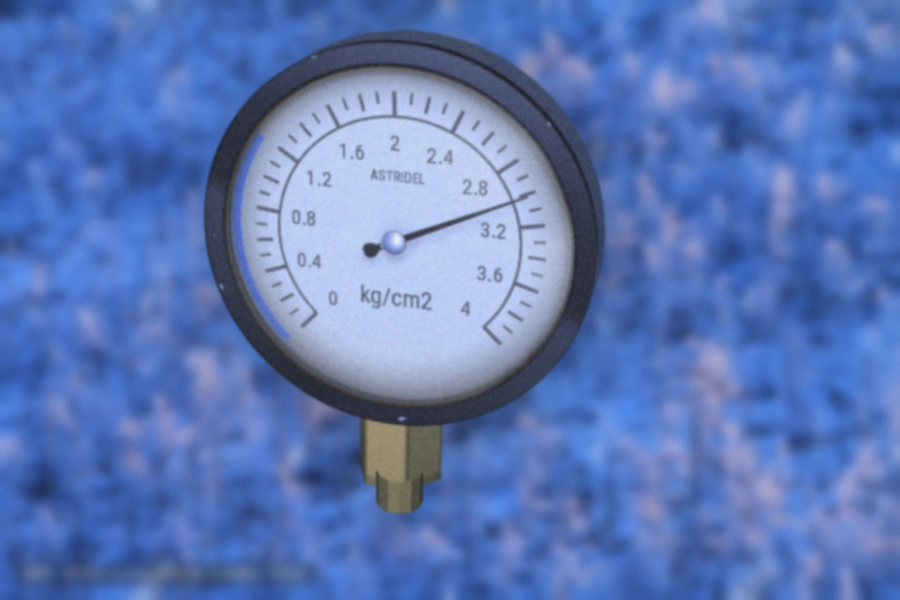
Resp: 3 kg/cm²
